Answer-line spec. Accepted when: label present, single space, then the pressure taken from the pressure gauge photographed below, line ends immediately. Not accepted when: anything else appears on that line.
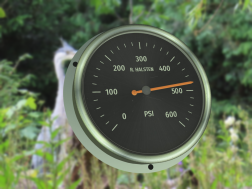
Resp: 480 psi
